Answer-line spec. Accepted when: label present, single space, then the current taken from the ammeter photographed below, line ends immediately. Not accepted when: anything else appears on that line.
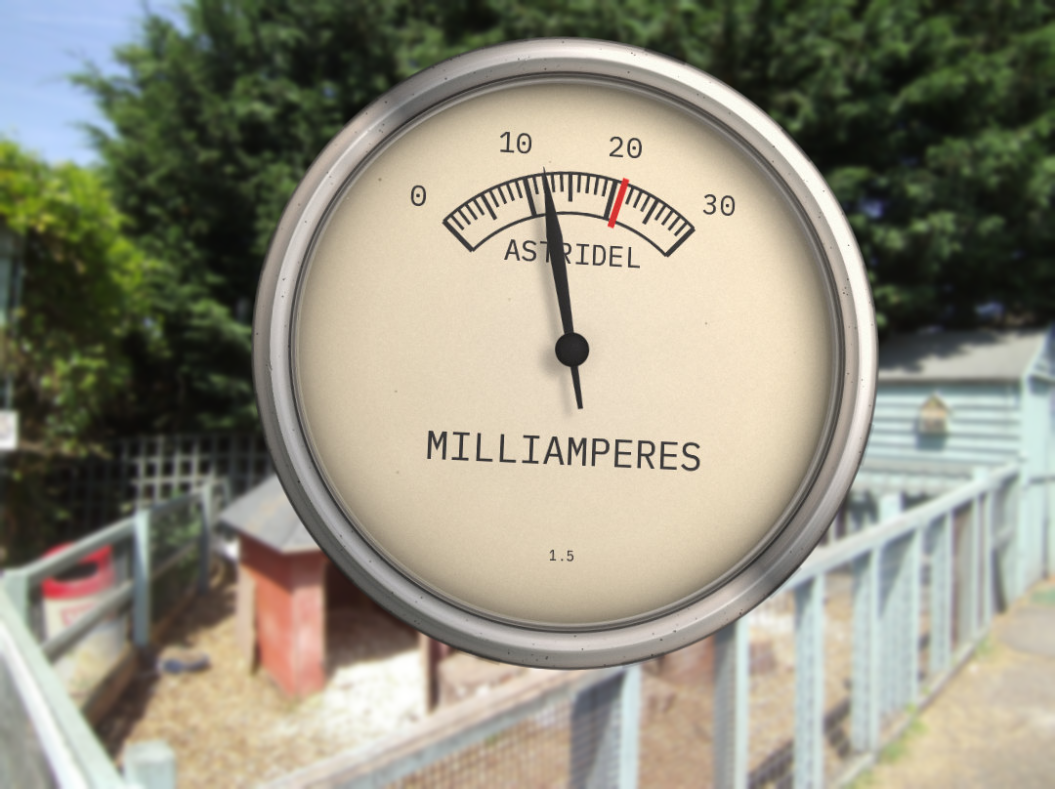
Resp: 12 mA
